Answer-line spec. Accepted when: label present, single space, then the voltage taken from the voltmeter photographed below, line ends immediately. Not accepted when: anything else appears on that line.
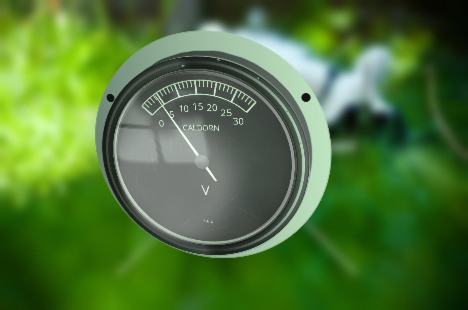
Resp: 5 V
